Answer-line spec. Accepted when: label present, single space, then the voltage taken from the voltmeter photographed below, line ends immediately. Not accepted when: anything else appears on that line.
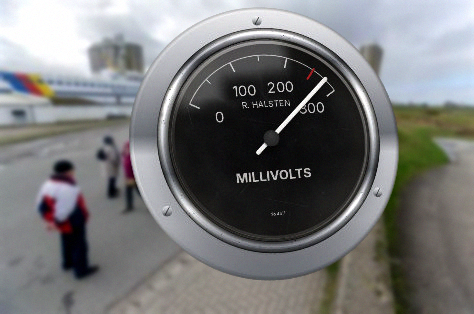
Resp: 275 mV
